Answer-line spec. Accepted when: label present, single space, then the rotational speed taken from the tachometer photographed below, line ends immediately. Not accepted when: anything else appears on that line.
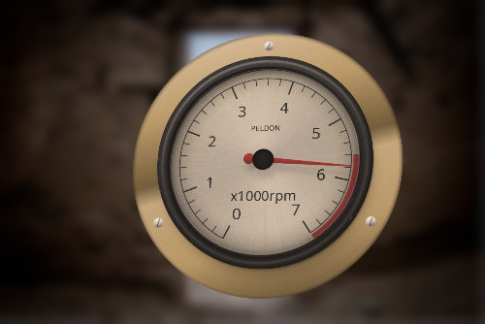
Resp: 5800 rpm
